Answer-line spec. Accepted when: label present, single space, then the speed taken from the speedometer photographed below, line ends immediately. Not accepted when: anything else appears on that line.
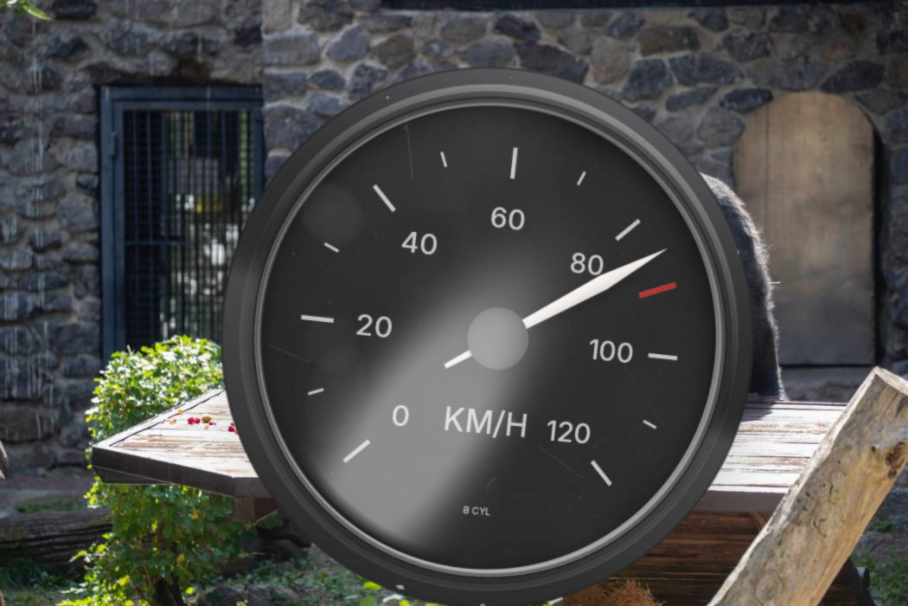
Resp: 85 km/h
